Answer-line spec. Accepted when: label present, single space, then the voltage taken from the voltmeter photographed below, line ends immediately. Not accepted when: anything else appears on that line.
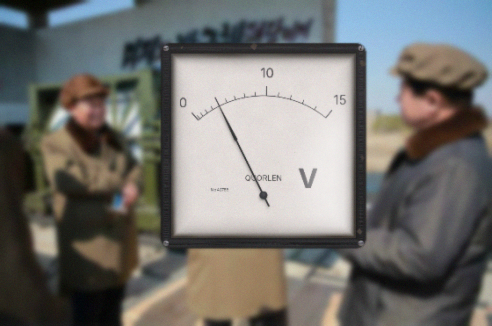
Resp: 5 V
